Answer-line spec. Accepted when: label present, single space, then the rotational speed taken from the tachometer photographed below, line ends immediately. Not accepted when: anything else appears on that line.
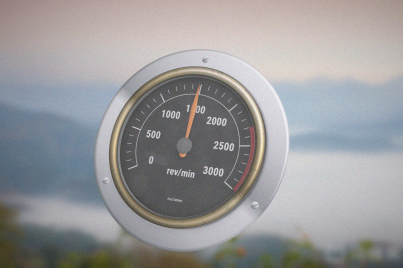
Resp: 1500 rpm
